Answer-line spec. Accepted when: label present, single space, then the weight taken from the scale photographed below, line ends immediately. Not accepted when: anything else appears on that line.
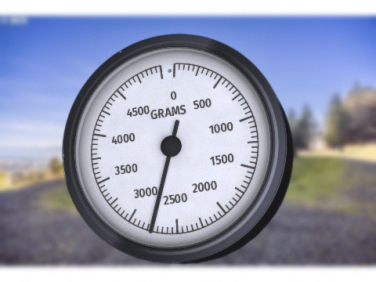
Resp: 2750 g
